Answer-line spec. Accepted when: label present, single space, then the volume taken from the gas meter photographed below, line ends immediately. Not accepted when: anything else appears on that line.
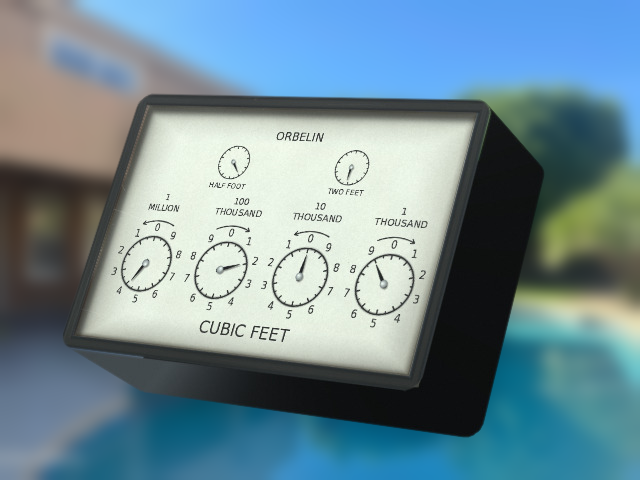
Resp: 419900 ft³
